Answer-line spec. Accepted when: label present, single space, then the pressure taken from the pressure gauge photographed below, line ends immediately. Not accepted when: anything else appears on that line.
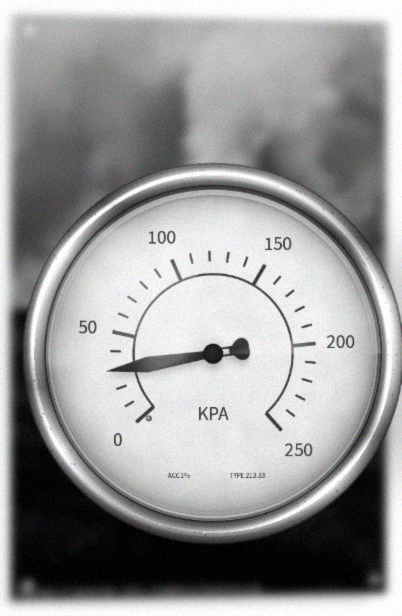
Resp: 30 kPa
